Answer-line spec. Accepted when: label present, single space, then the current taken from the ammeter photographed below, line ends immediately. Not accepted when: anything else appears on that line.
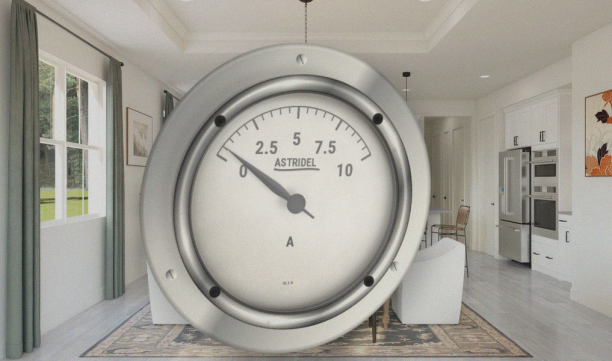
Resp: 0.5 A
